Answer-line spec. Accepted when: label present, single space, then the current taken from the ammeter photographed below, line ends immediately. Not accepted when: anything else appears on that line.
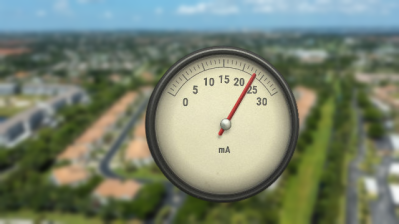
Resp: 23 mA
